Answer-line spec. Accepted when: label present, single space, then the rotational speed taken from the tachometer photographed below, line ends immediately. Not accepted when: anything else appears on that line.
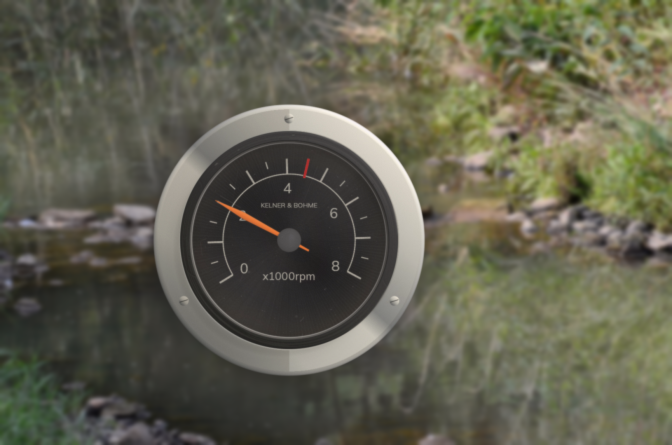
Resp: 2000 rpm
